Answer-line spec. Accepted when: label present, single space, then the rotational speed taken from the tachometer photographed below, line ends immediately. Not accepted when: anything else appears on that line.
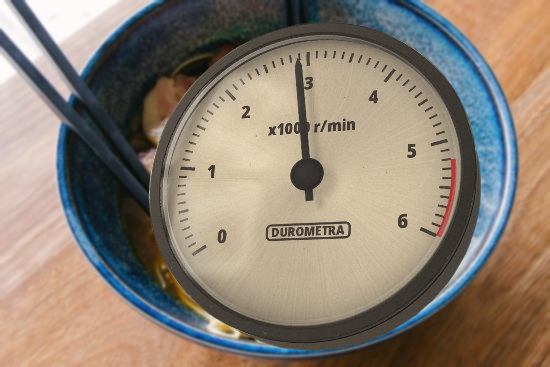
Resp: 2900 rpm
